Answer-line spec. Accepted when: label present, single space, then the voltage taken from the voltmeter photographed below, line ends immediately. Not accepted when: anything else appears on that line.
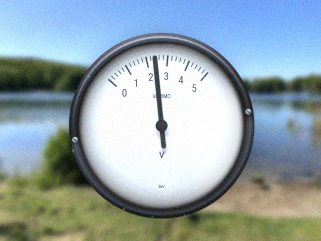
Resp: 2.4 V
